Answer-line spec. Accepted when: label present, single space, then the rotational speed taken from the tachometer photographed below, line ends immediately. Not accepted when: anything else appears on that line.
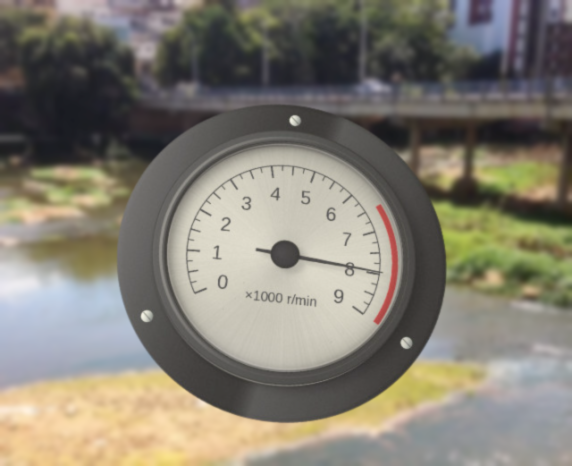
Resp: 8000 rpm
